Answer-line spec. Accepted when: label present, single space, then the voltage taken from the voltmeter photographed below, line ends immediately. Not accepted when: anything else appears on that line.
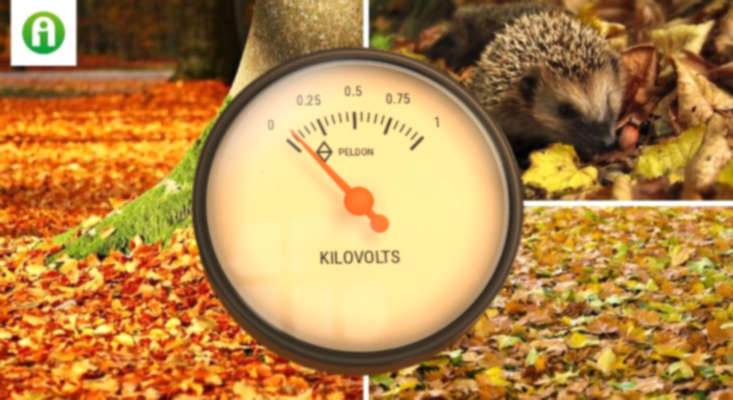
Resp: 0.05 kV
